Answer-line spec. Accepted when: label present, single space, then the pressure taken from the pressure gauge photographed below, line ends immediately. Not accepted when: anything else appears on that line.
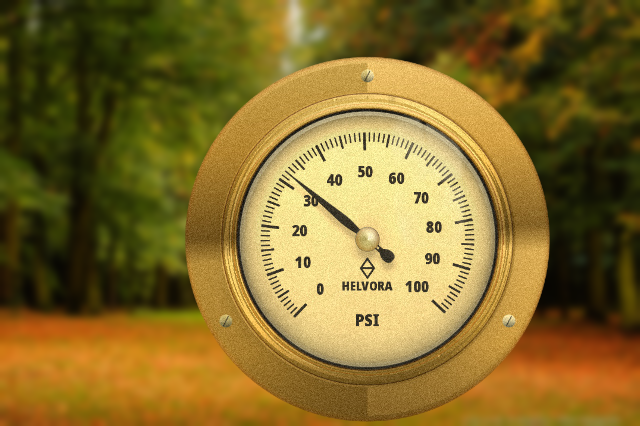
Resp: 32 psi
